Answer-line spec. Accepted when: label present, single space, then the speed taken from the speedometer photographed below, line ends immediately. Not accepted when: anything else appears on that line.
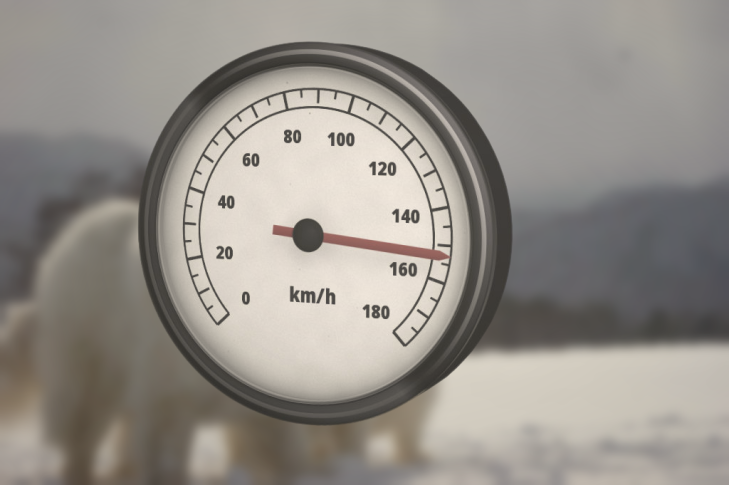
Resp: 152.5 km/h
